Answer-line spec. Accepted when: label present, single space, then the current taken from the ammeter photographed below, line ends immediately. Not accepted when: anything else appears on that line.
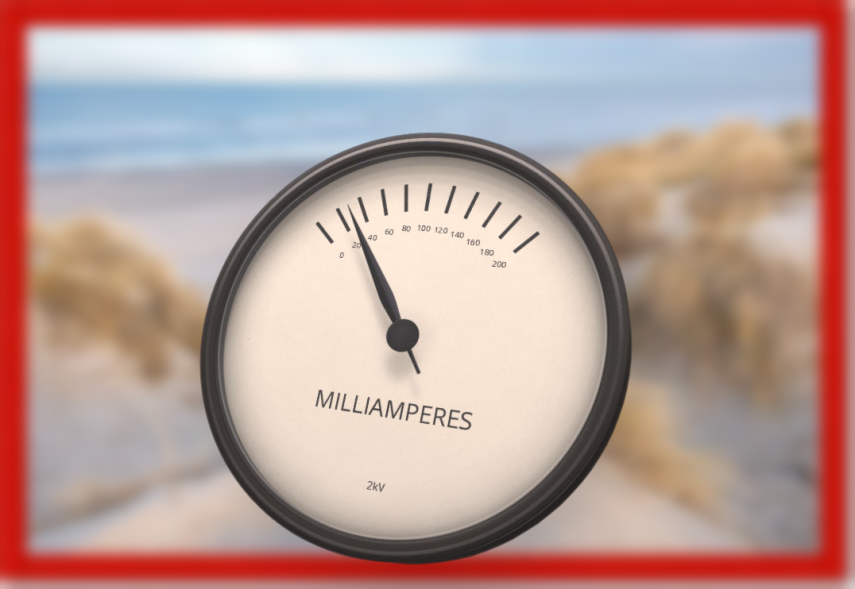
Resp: 30 mA
